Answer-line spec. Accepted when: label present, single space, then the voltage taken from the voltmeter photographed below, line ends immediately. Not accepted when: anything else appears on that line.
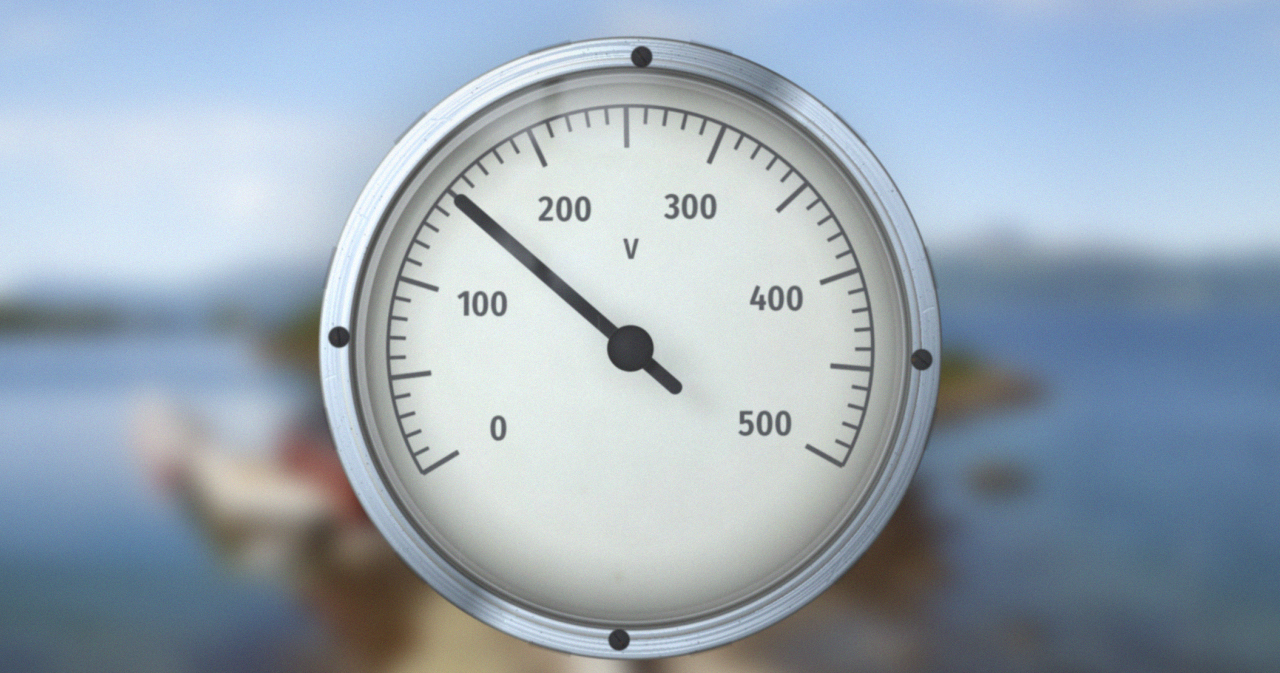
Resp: 150 V
